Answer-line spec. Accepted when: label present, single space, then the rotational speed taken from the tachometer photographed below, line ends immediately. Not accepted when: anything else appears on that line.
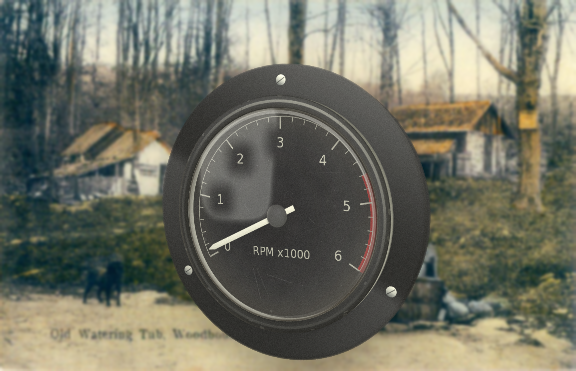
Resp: 100 rpm
